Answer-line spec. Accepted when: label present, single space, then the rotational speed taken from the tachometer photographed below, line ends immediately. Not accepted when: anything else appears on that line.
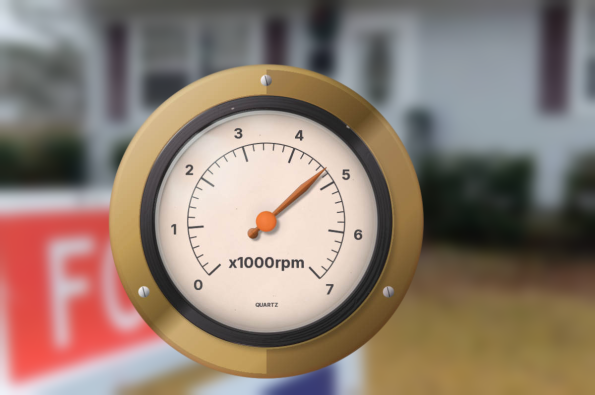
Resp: 4700 rpm
